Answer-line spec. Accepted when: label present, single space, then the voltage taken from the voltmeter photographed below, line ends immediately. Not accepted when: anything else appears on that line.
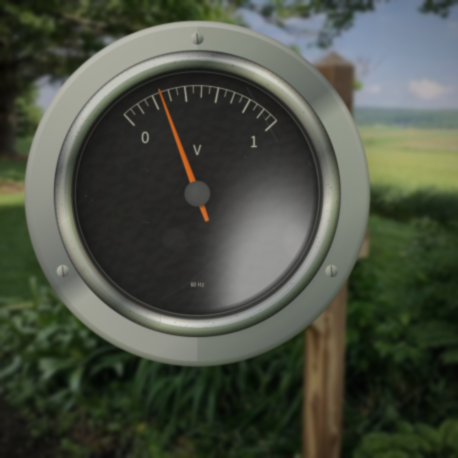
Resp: 0.25 V
